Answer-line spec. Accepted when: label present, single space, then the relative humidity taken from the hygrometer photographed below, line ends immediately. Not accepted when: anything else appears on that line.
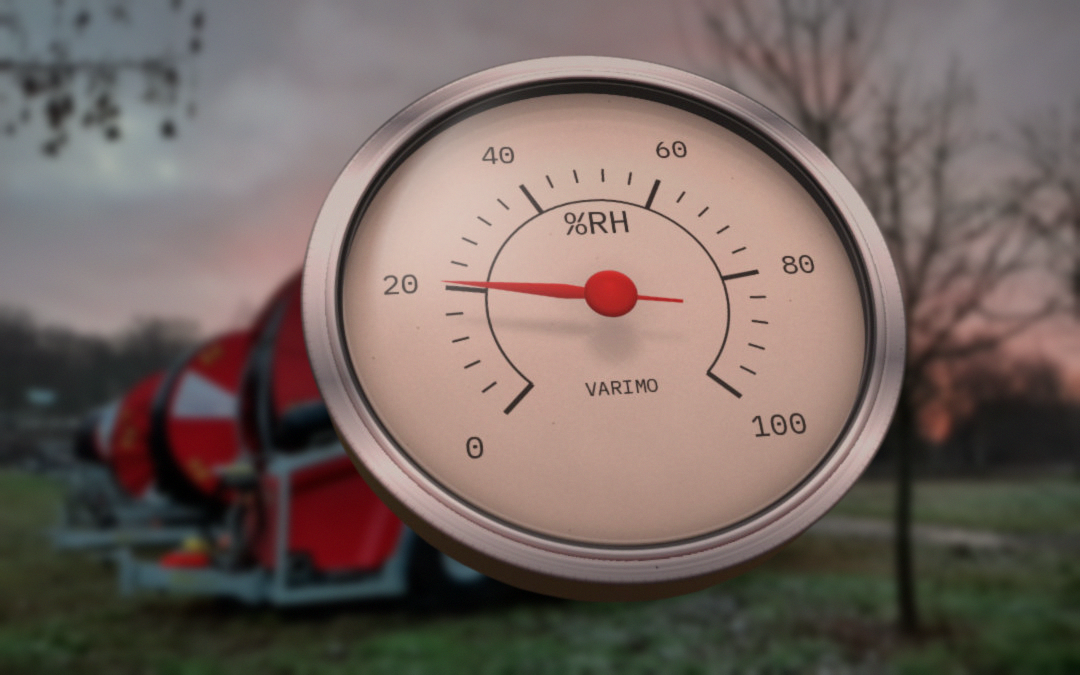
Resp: 20 %
